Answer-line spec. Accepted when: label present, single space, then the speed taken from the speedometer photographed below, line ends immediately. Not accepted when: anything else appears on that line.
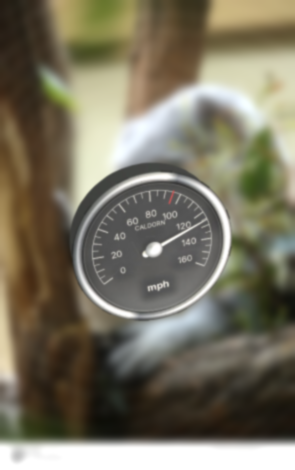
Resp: 125 mph
